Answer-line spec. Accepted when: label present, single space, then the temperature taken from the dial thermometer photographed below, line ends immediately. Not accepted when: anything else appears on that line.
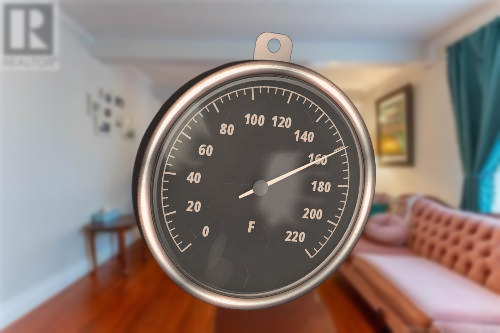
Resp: 160 °F
